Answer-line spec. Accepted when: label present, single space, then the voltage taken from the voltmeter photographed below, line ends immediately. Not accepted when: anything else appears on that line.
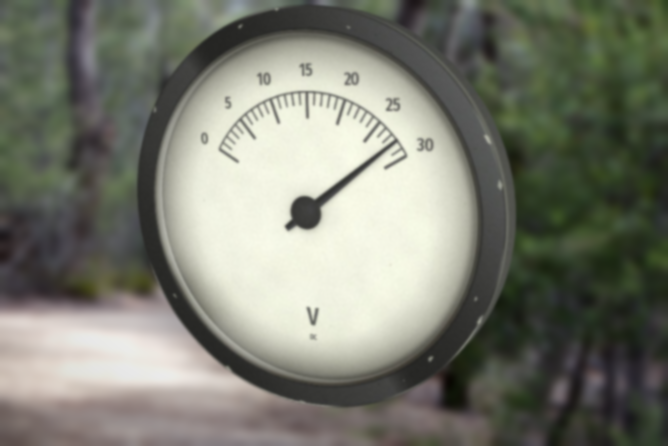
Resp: 28 V
